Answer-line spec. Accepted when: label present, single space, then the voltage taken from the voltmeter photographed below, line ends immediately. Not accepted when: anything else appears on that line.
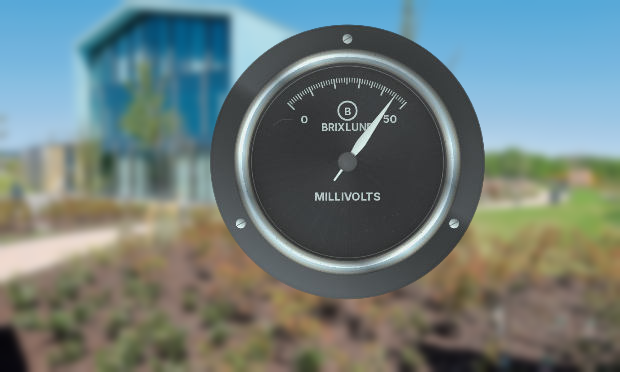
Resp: 45 mV
